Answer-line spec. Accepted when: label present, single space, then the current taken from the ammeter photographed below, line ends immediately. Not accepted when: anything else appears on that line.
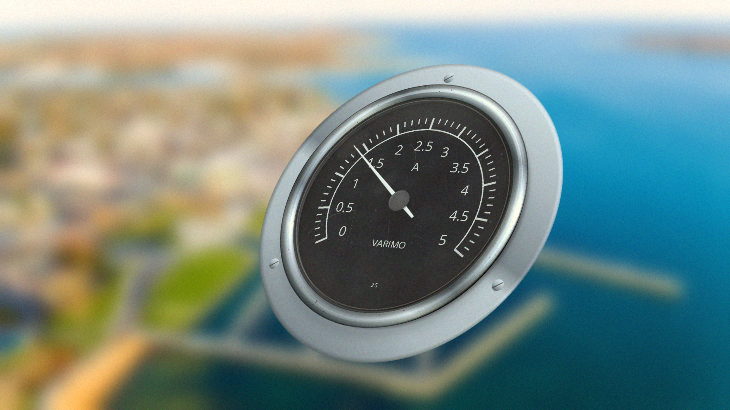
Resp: 1.4 A
